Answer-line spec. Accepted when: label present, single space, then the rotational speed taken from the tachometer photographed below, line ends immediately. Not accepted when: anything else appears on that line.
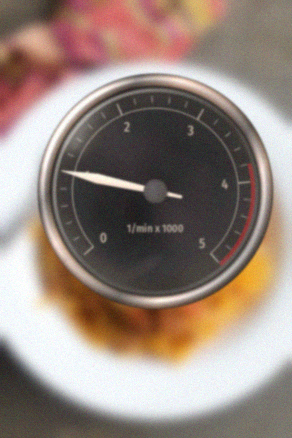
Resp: 1000 rpm
